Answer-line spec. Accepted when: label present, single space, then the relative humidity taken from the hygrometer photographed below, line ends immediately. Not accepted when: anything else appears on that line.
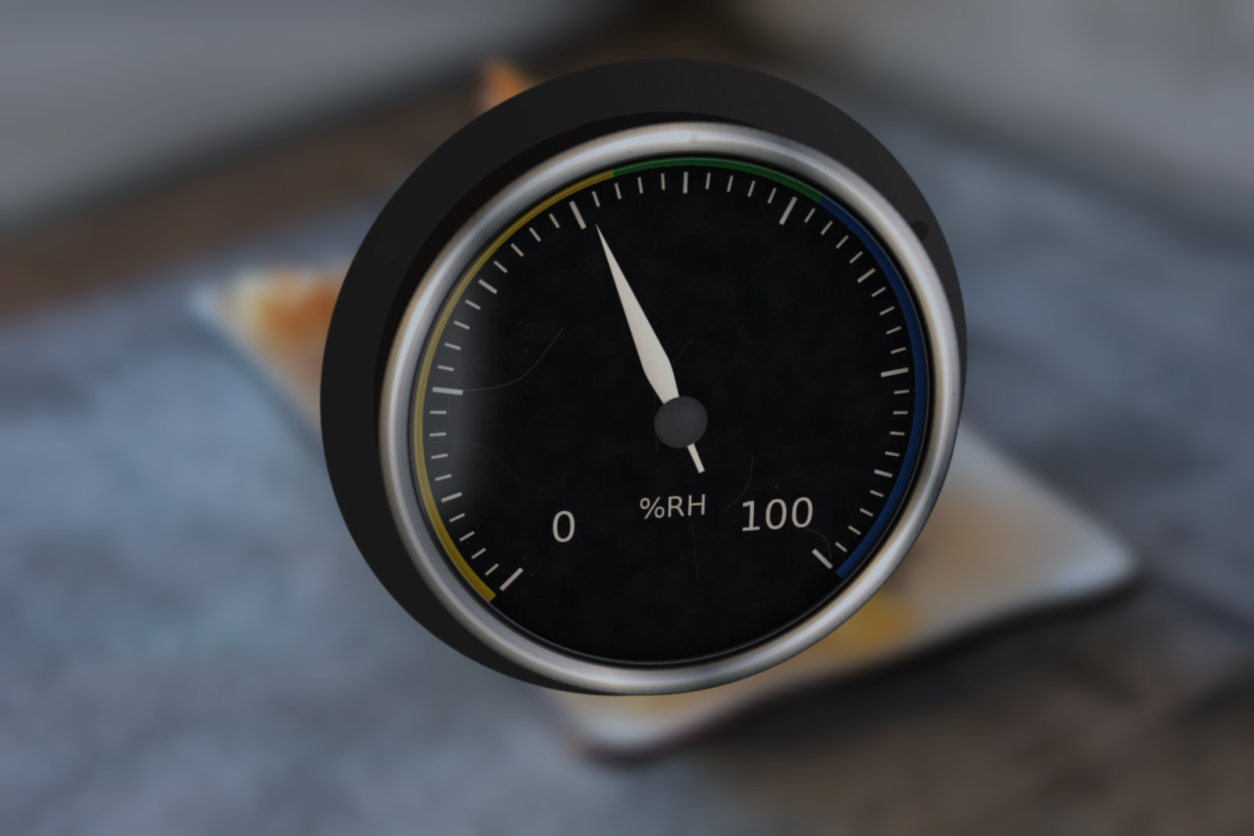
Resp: 41 %
